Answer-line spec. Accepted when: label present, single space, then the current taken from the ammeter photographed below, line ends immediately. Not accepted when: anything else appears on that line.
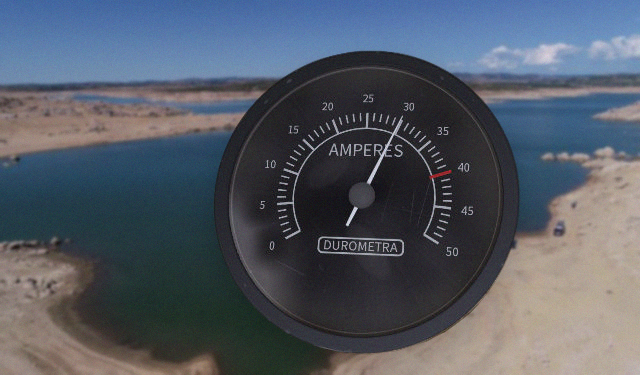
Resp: 30 A
